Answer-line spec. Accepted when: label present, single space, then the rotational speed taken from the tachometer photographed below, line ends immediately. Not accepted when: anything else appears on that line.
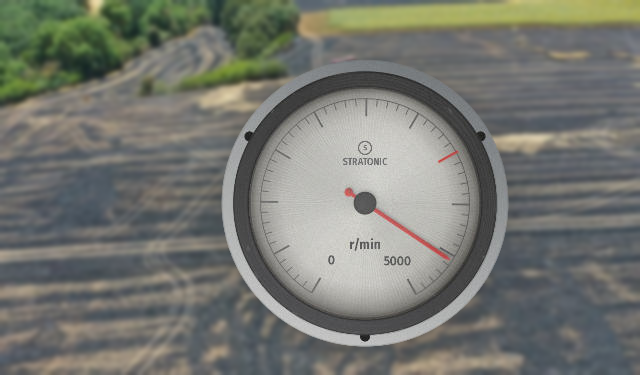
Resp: 4550 rpm
